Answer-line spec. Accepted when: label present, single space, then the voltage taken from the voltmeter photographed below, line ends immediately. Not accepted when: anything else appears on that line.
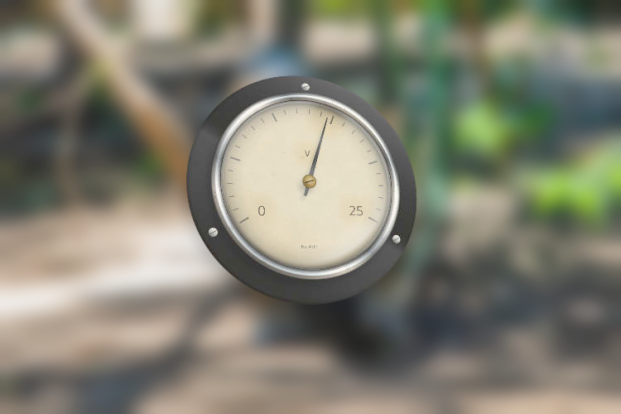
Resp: 14.5 V
